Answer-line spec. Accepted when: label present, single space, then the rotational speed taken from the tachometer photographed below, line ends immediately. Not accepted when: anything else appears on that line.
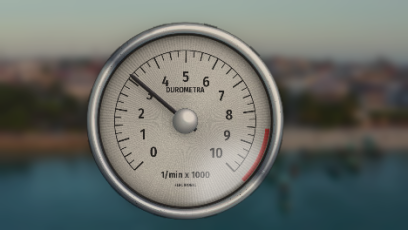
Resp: 3125 rpm
